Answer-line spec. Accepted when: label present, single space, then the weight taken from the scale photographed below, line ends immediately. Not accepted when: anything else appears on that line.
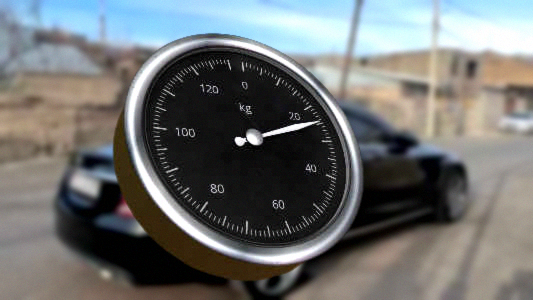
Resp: 25 kg
